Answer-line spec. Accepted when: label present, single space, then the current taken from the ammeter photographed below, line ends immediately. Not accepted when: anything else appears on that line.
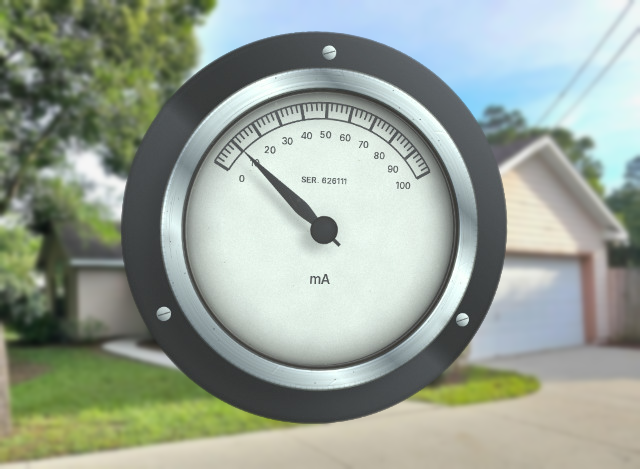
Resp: 10 mA
